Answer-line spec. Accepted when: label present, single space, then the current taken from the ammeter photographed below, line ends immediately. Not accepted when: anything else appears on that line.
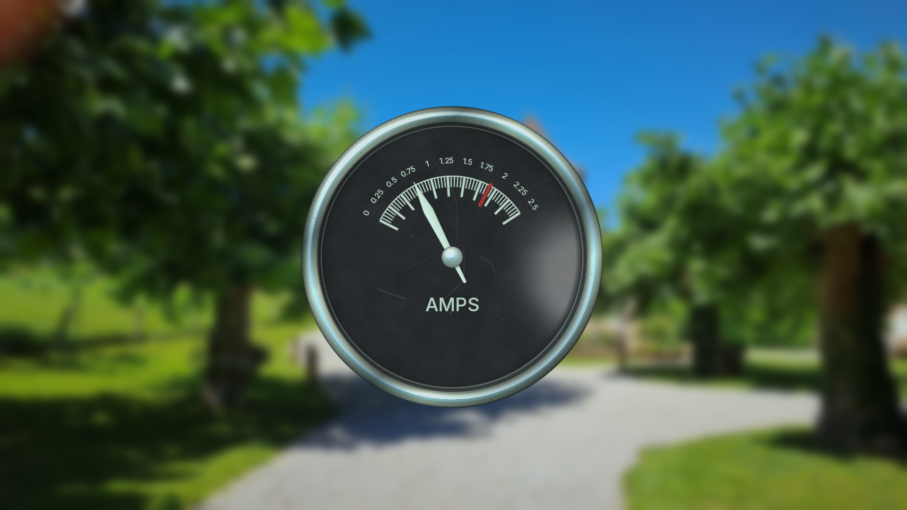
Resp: 0.75 A
